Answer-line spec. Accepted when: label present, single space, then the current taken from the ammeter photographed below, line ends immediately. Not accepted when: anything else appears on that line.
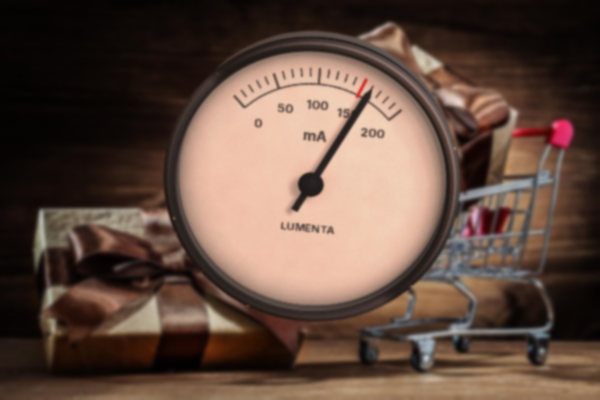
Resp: 160 mA
